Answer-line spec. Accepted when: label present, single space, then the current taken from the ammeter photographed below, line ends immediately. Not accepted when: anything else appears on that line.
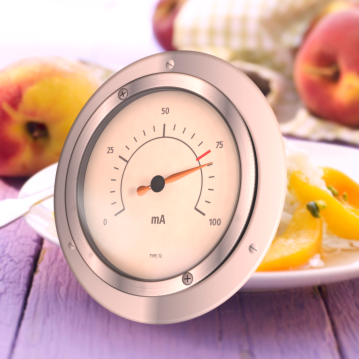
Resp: 80 mA
